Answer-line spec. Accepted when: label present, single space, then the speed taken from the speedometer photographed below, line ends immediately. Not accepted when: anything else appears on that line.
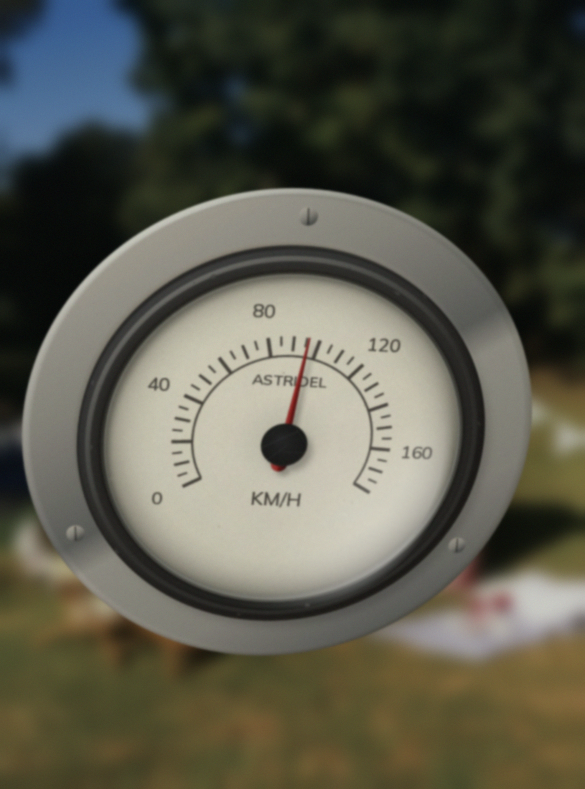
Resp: 95 km/h
